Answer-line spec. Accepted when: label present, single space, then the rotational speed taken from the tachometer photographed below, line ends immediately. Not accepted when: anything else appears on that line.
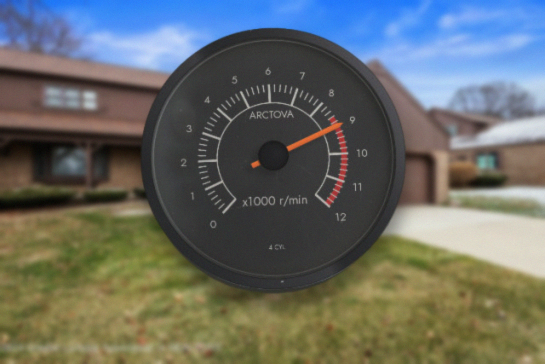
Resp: 9000 rpm
